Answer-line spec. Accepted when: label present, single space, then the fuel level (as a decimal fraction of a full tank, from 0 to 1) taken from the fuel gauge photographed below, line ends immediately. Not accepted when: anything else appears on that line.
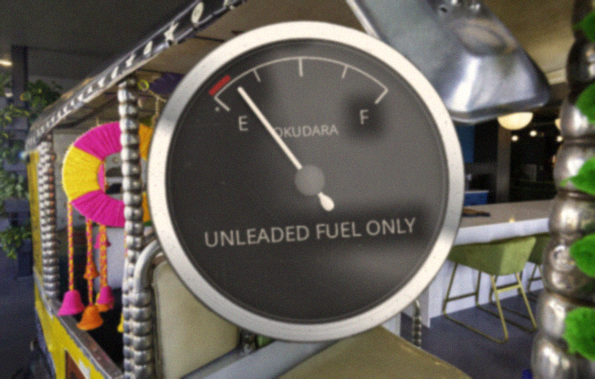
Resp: 0.125
